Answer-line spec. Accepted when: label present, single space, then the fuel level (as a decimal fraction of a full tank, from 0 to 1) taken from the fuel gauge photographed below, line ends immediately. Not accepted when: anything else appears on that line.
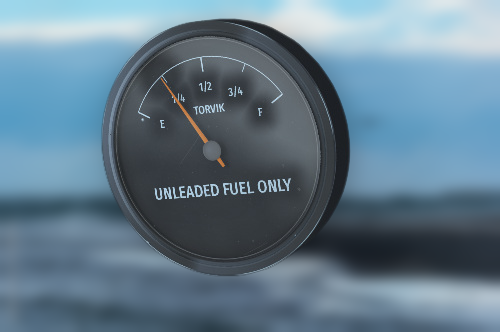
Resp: 0.25
